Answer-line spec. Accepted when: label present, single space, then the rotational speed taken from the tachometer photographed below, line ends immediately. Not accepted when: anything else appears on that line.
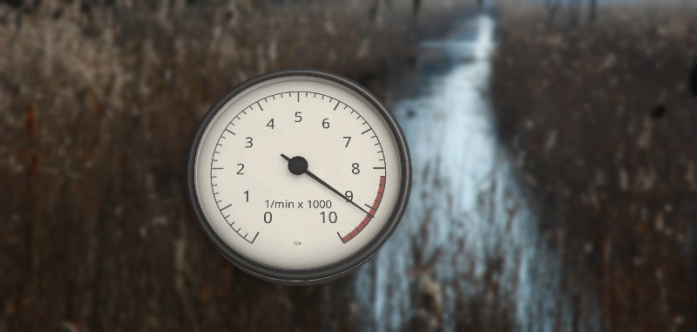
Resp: 9200 rpm
